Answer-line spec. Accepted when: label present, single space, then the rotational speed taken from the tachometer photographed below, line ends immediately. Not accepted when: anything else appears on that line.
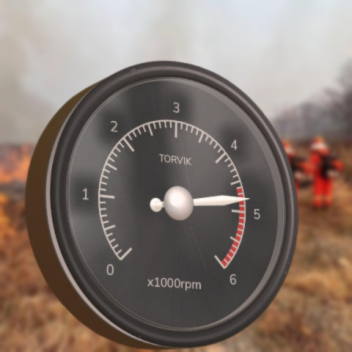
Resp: 4800 rpm
